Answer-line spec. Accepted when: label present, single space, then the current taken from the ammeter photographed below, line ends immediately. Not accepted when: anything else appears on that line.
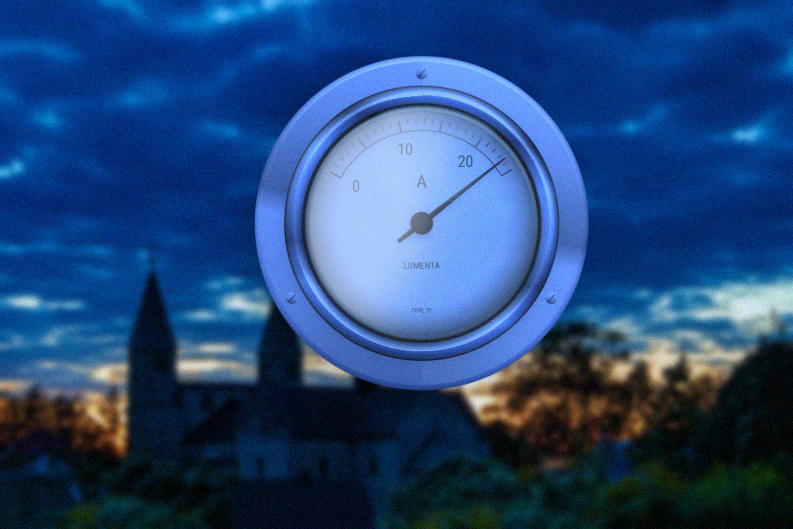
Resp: 23.5 A
